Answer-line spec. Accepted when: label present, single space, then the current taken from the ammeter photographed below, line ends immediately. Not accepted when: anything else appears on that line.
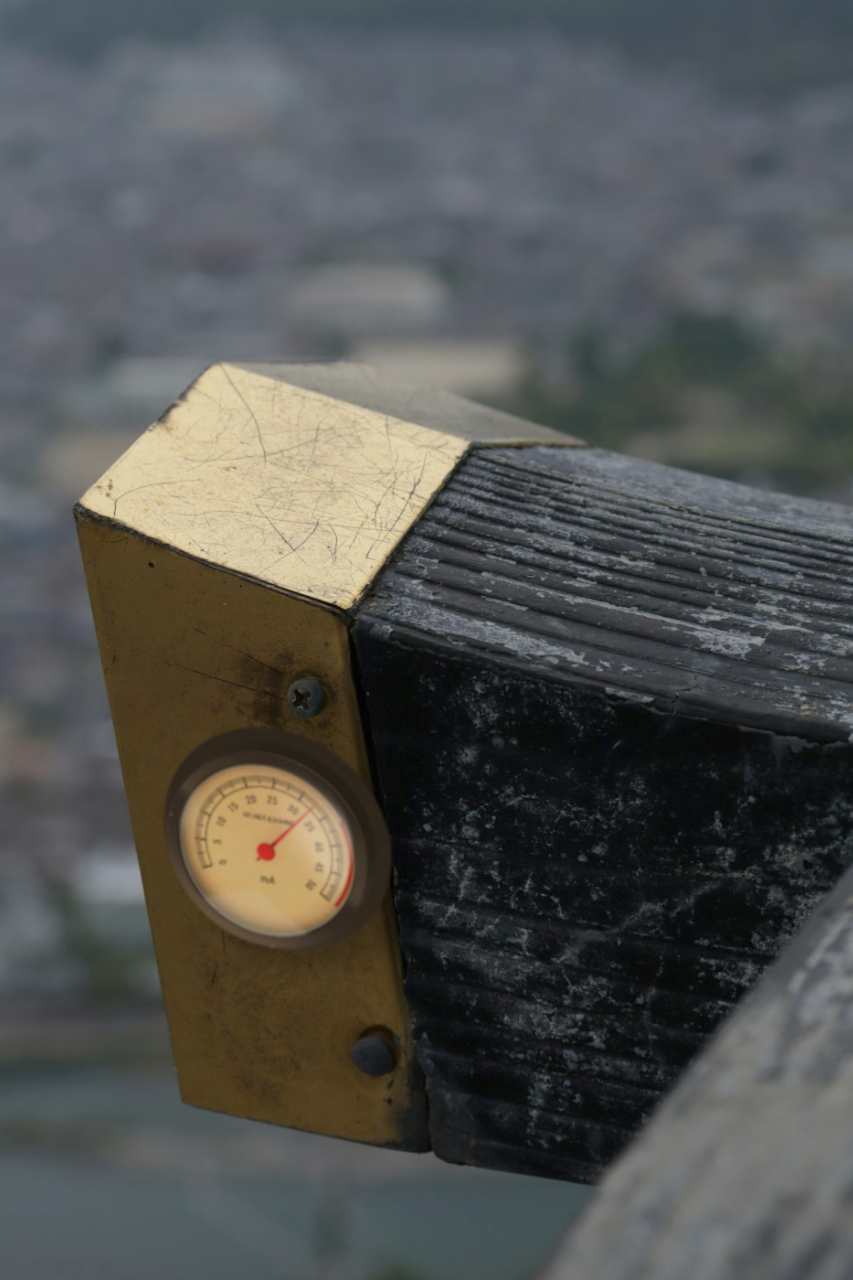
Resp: 32.5 mA
